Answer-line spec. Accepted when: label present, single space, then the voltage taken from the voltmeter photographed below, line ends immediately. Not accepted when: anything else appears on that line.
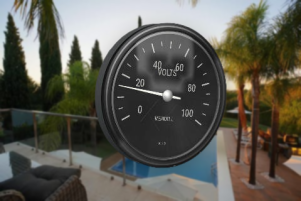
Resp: 15 V
